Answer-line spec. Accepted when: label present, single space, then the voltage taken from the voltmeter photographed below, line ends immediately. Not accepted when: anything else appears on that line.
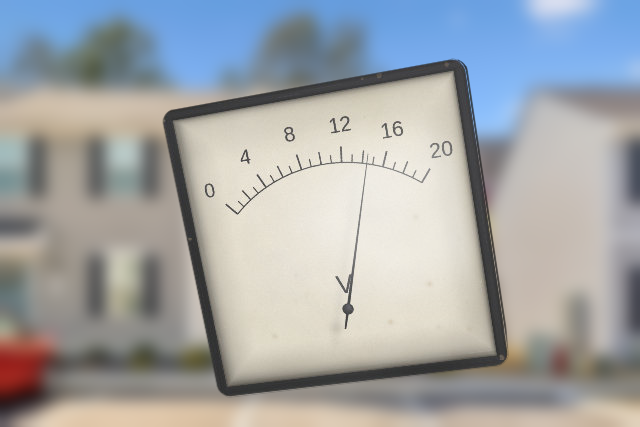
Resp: 14.5 V
